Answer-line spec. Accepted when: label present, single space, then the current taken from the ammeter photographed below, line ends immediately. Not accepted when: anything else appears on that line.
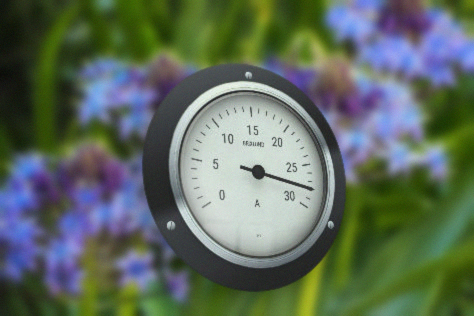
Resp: 28 A
